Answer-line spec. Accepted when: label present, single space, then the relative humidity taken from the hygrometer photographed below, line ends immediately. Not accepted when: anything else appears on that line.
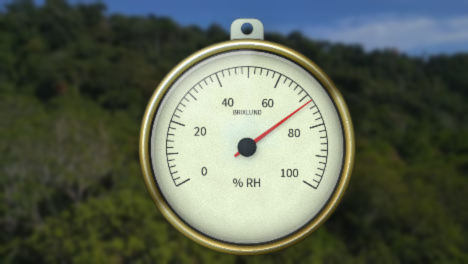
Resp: 72 %
